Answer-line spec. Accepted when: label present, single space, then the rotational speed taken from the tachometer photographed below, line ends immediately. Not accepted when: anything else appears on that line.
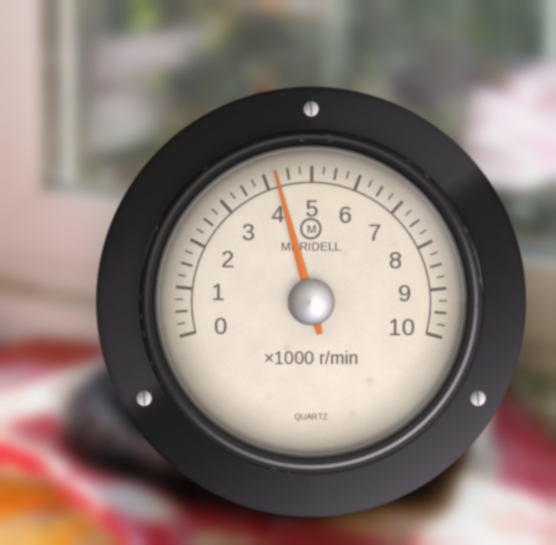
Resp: 4250 rpm
